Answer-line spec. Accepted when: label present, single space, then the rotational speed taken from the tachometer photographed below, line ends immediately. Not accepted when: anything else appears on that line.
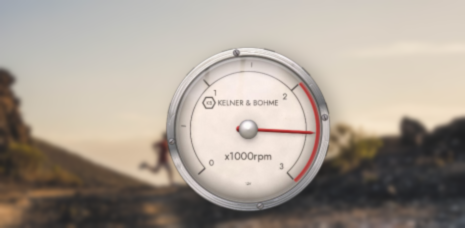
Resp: 2500 rpm
